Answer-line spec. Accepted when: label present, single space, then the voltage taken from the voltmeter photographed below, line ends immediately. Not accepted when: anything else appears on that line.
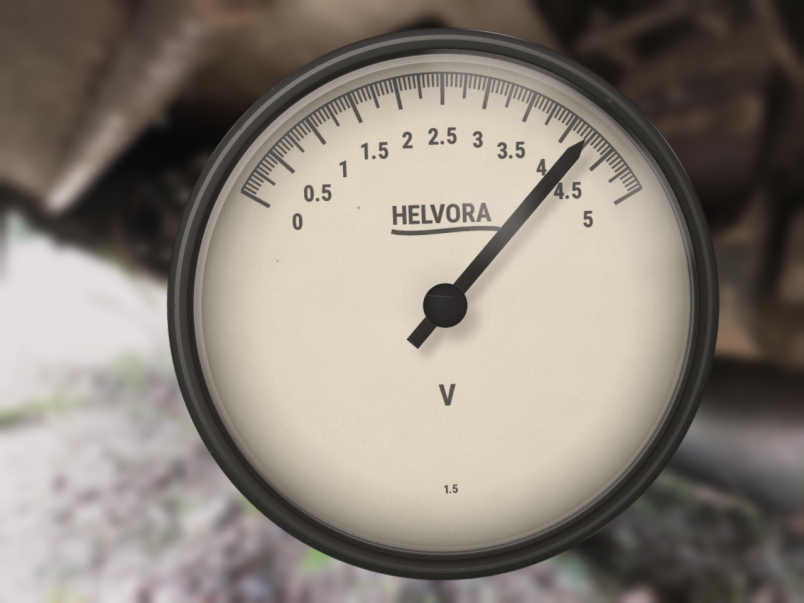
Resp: 4.2 V
